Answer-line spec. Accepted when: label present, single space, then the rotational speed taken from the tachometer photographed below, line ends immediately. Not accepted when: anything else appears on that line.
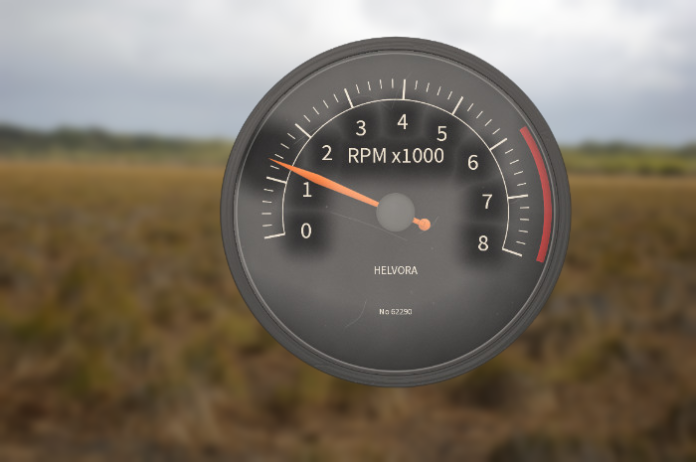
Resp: 1300 rpm
